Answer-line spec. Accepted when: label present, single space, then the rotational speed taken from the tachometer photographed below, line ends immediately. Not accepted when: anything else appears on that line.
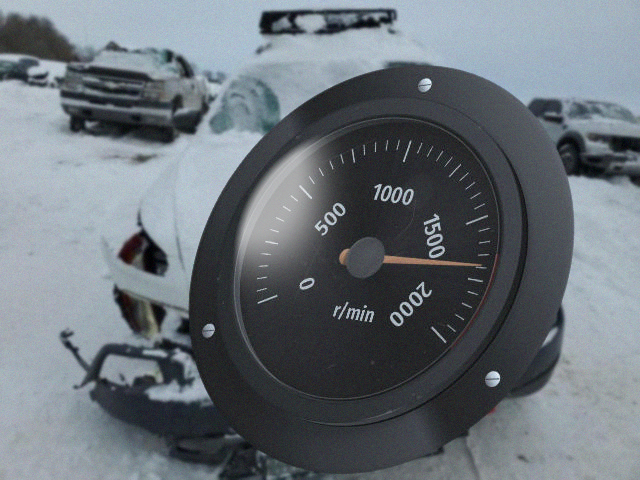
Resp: 1700 rpm
